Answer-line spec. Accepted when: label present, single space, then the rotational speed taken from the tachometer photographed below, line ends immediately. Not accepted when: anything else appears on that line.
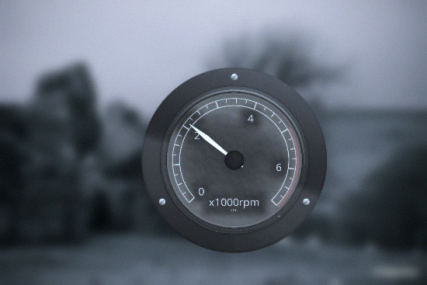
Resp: 2125 rpm
